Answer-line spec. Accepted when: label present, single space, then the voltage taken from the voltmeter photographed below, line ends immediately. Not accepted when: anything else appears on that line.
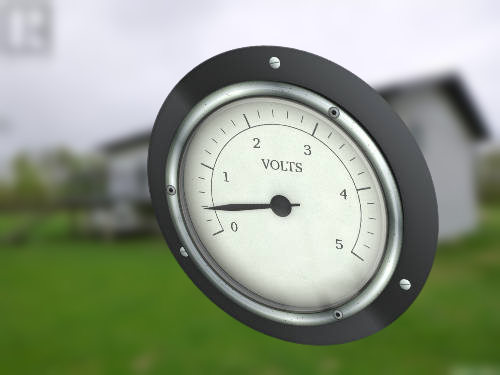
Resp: 0.4 V
